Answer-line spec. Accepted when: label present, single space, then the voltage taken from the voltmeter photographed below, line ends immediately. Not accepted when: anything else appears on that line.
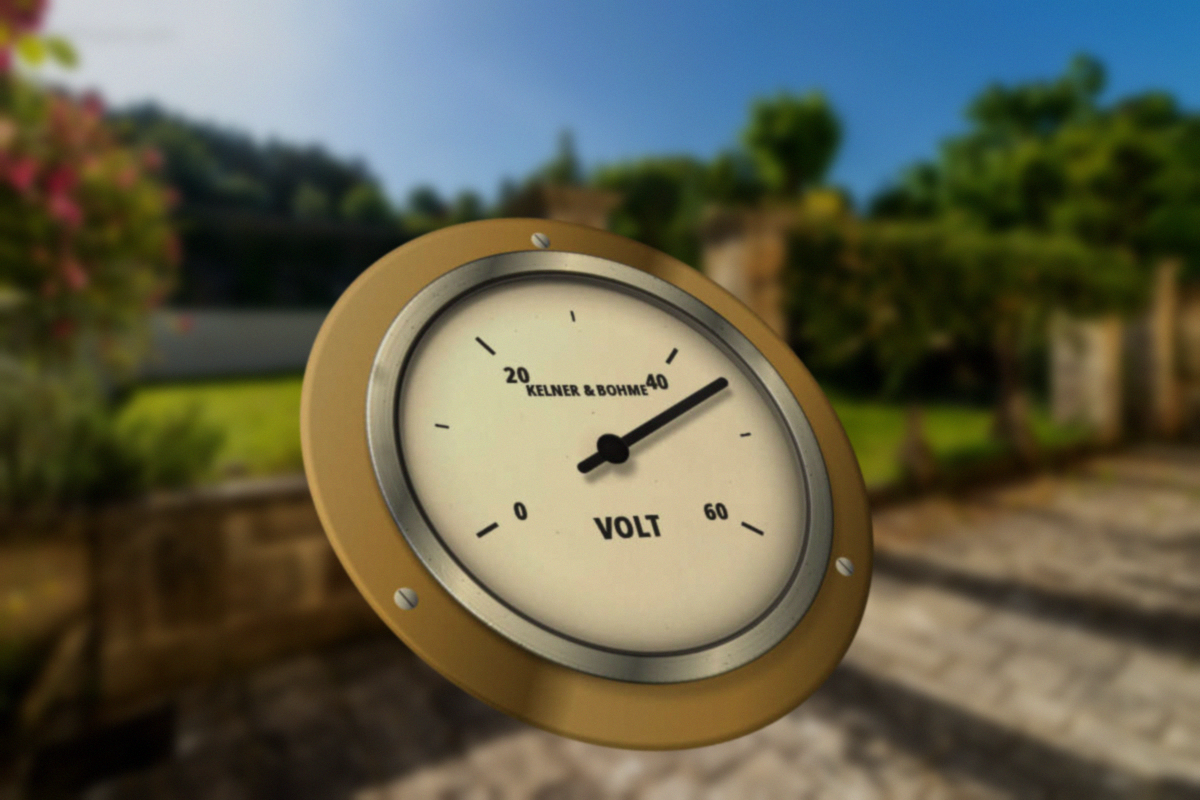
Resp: 45 V
